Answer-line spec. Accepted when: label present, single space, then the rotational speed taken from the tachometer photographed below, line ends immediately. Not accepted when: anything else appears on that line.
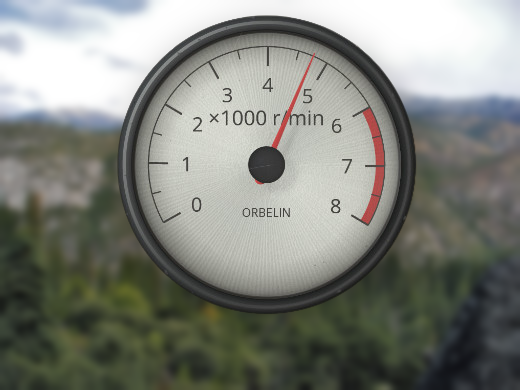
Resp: 4750 rpm
